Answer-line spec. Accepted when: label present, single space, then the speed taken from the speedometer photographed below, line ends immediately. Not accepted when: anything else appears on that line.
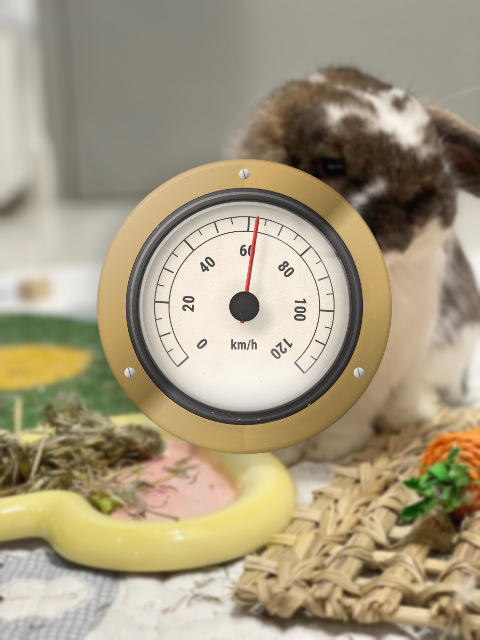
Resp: 62.5 km/h
